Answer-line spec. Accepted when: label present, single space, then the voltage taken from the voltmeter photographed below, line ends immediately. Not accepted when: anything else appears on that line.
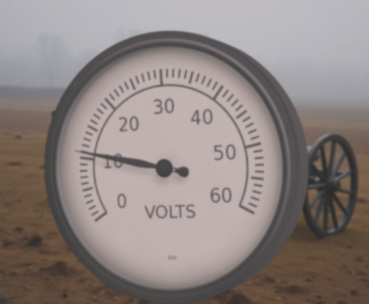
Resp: 11 V
